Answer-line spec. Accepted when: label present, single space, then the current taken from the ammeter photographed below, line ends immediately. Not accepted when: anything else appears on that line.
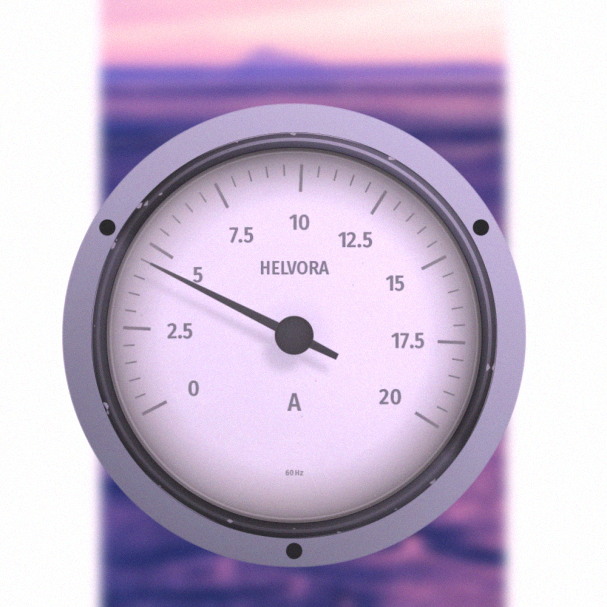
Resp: 4.5 A
